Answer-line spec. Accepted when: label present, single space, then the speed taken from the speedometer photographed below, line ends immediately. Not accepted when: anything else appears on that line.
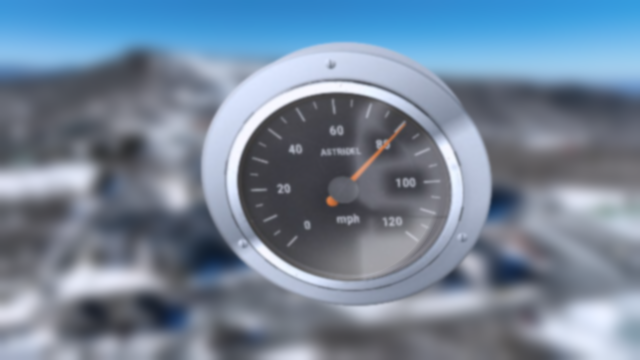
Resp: 80 mph
